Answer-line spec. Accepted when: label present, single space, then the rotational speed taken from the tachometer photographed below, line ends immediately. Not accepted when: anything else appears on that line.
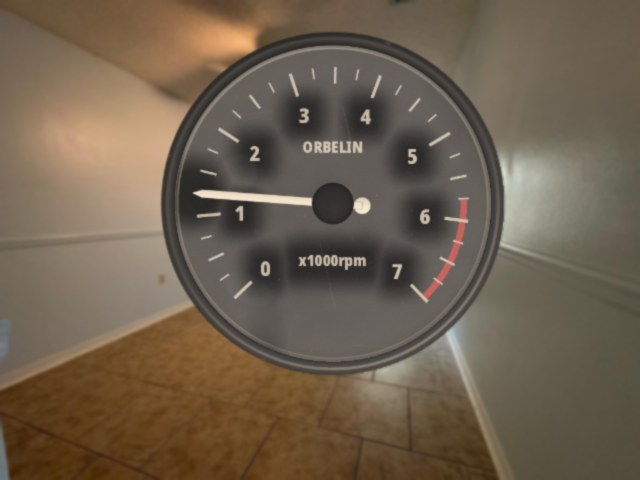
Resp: 1250 rpm
